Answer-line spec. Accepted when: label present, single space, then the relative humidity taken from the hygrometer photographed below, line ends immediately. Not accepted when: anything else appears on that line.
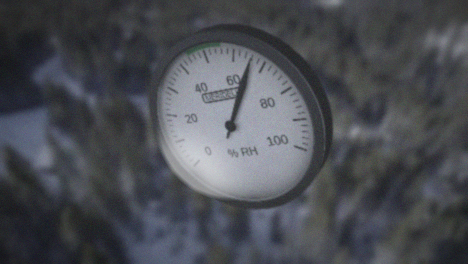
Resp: 66 %
